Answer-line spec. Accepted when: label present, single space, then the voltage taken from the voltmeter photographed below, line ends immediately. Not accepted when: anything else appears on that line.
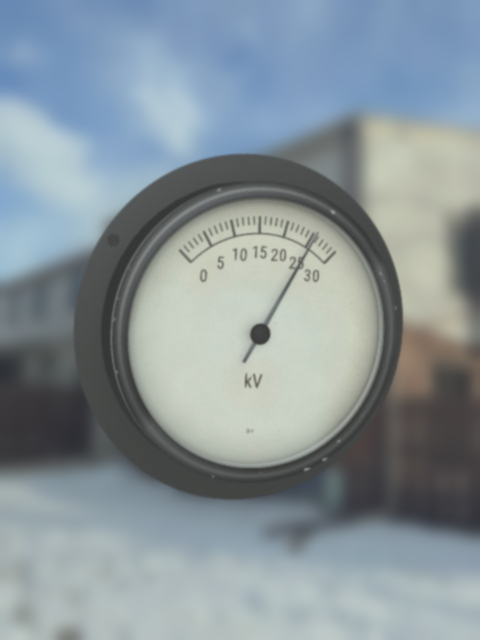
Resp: 25 kV
